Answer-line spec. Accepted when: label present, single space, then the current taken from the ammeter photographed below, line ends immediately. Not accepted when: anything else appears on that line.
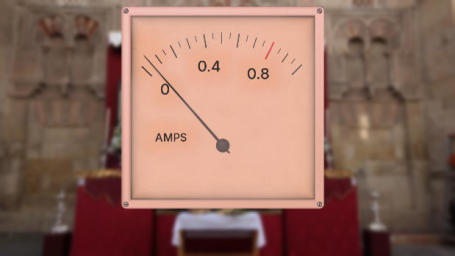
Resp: 0.05 A
